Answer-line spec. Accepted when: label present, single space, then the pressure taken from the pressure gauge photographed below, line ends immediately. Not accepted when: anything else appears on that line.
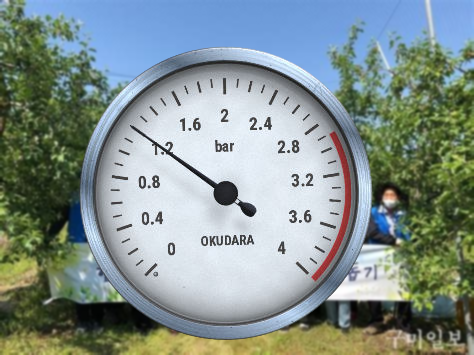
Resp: 1.2 bar
